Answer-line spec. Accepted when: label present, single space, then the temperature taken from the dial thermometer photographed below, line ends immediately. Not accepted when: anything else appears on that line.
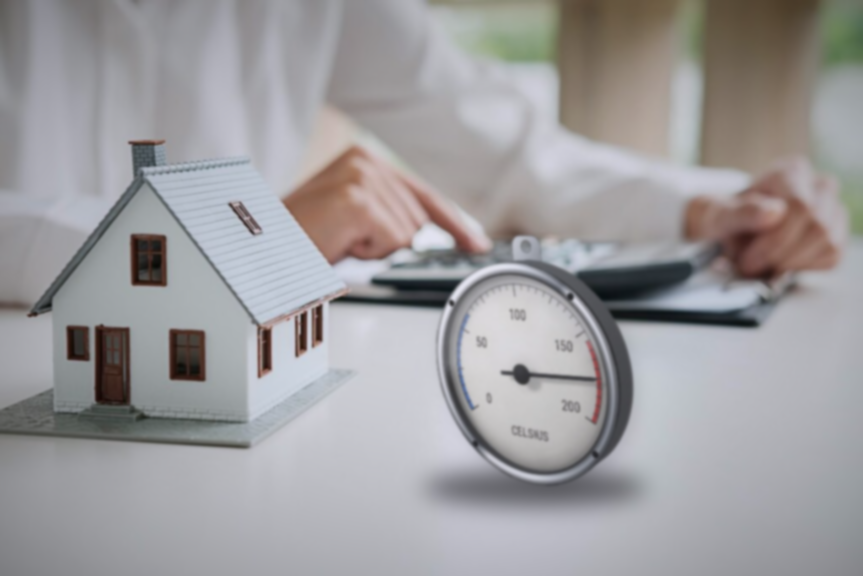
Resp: 175 °C
